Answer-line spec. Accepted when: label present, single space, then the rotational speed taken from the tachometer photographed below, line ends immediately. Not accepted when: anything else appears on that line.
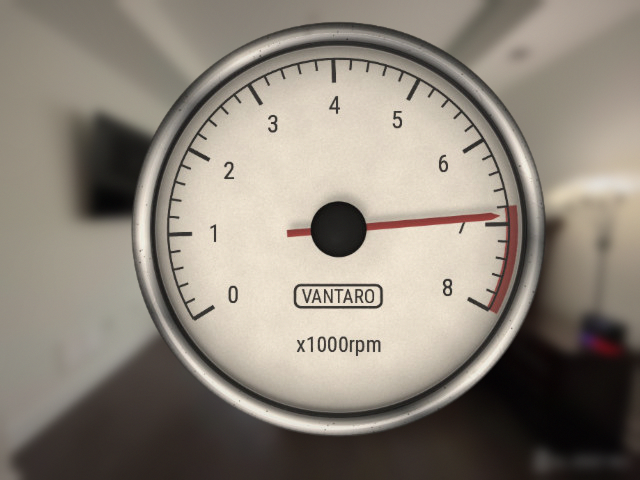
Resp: 6900 rpm
